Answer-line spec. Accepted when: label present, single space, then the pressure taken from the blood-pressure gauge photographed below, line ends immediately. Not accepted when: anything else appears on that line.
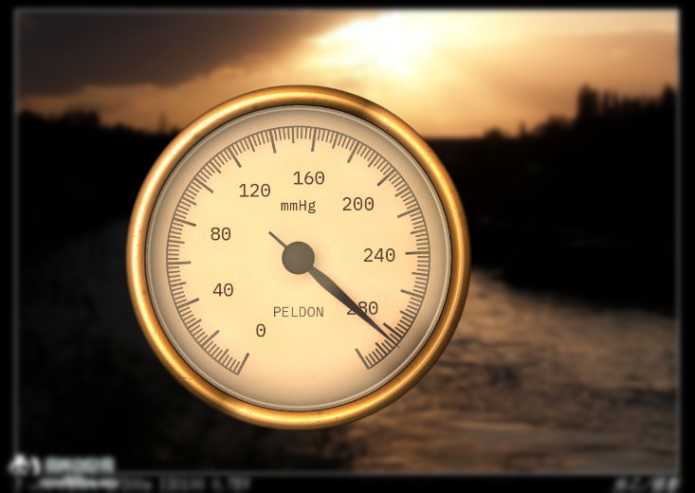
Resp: 284 mmHg
